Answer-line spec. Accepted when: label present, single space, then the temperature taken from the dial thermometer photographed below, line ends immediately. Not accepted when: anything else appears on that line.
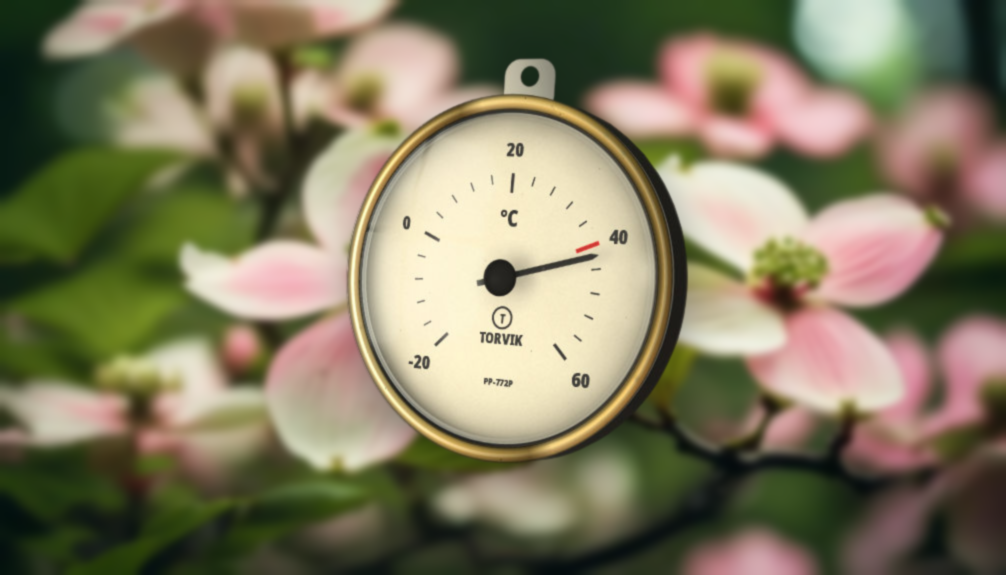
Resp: 42 °C
